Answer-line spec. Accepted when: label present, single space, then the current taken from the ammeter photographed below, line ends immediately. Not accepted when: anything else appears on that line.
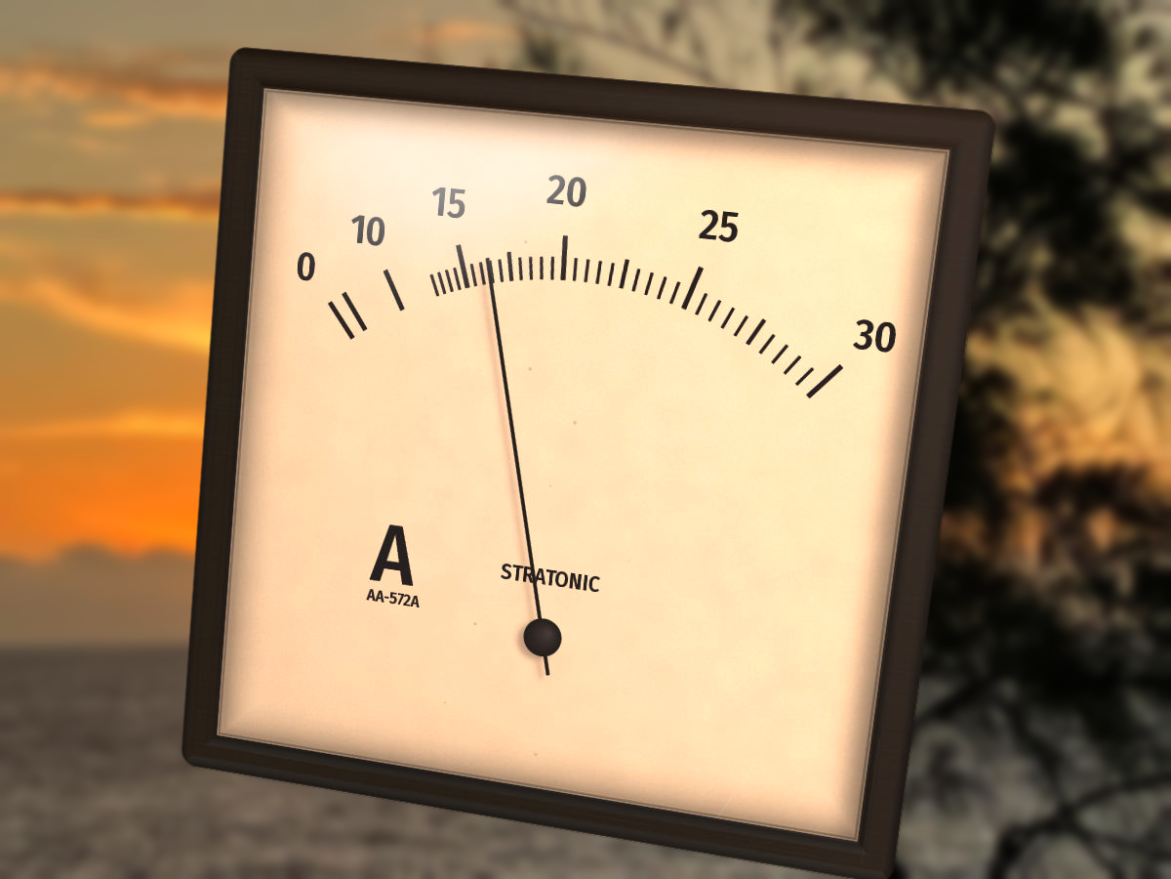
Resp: 16.5 A
